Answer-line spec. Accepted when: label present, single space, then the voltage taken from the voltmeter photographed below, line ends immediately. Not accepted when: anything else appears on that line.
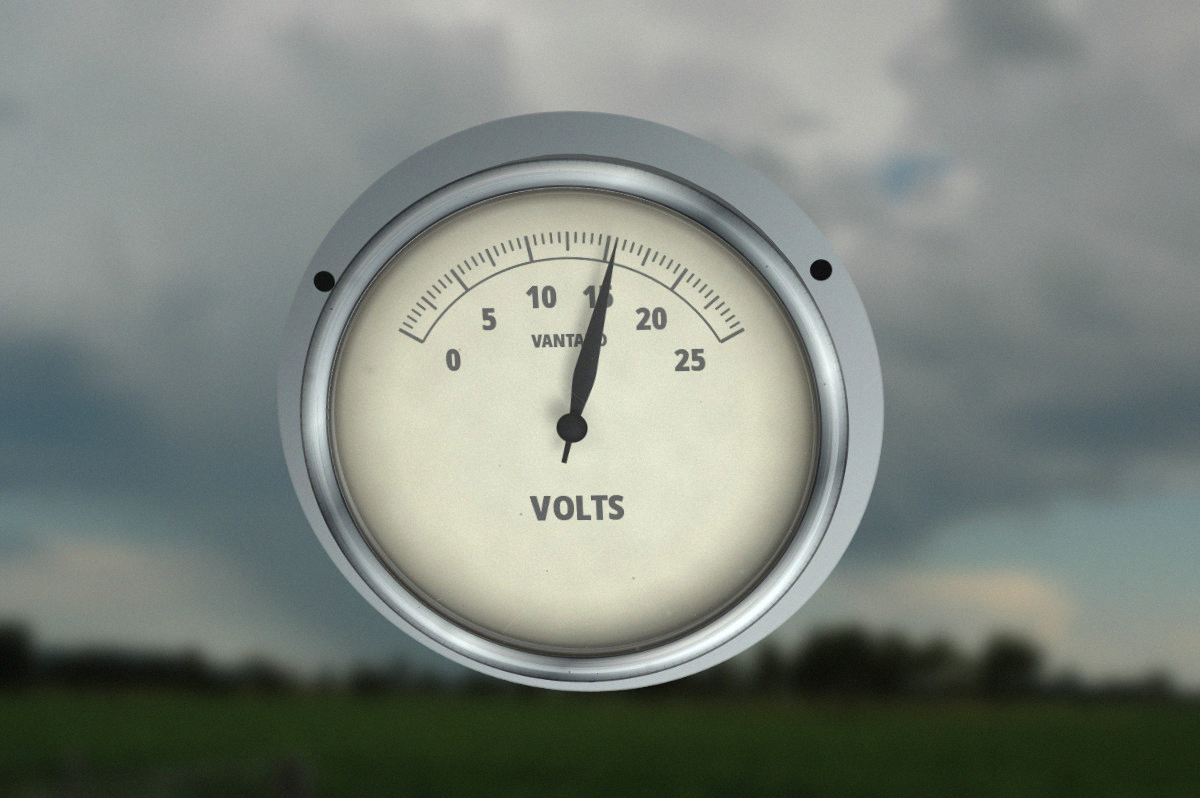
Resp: 15.5 V
